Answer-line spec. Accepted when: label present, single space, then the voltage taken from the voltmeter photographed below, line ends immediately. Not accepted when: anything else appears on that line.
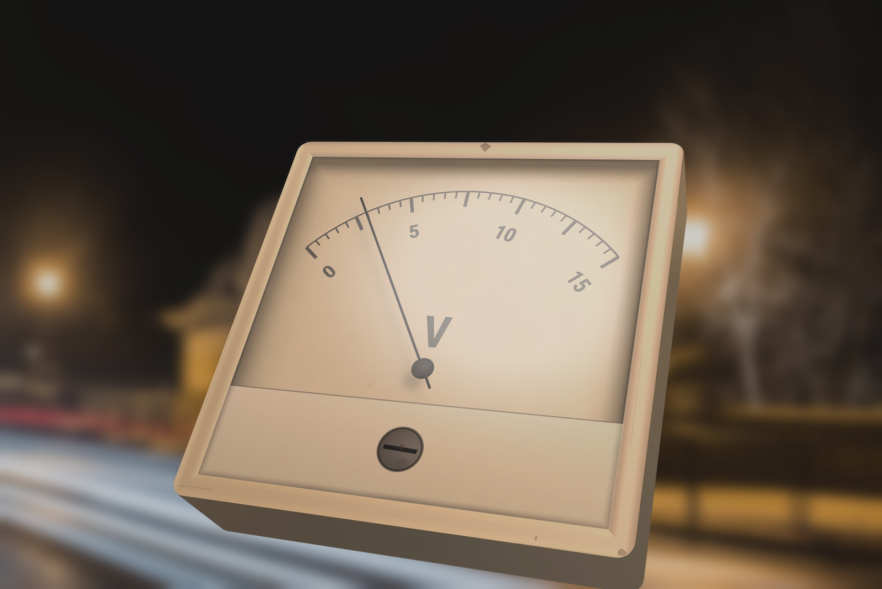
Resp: 3 V
